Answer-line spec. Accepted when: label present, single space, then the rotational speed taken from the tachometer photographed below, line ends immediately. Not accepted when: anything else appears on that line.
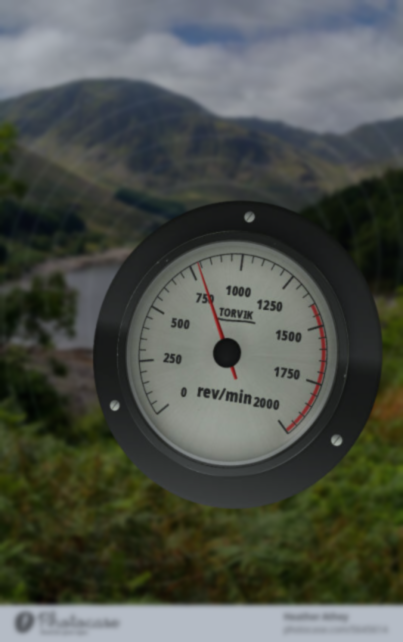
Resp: 800 rpm
